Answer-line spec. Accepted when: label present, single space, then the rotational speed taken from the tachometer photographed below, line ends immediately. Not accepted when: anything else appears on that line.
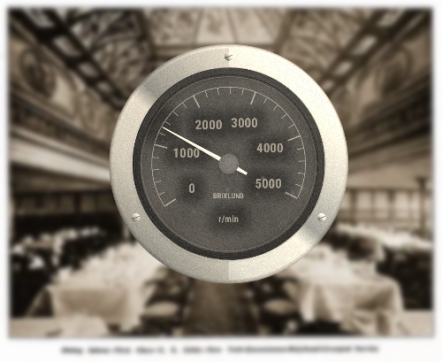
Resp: 1300 rpm
